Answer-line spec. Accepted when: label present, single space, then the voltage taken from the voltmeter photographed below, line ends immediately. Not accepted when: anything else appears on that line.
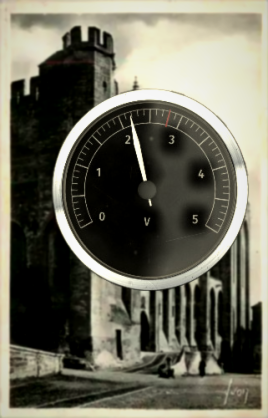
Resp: 2.2 V
